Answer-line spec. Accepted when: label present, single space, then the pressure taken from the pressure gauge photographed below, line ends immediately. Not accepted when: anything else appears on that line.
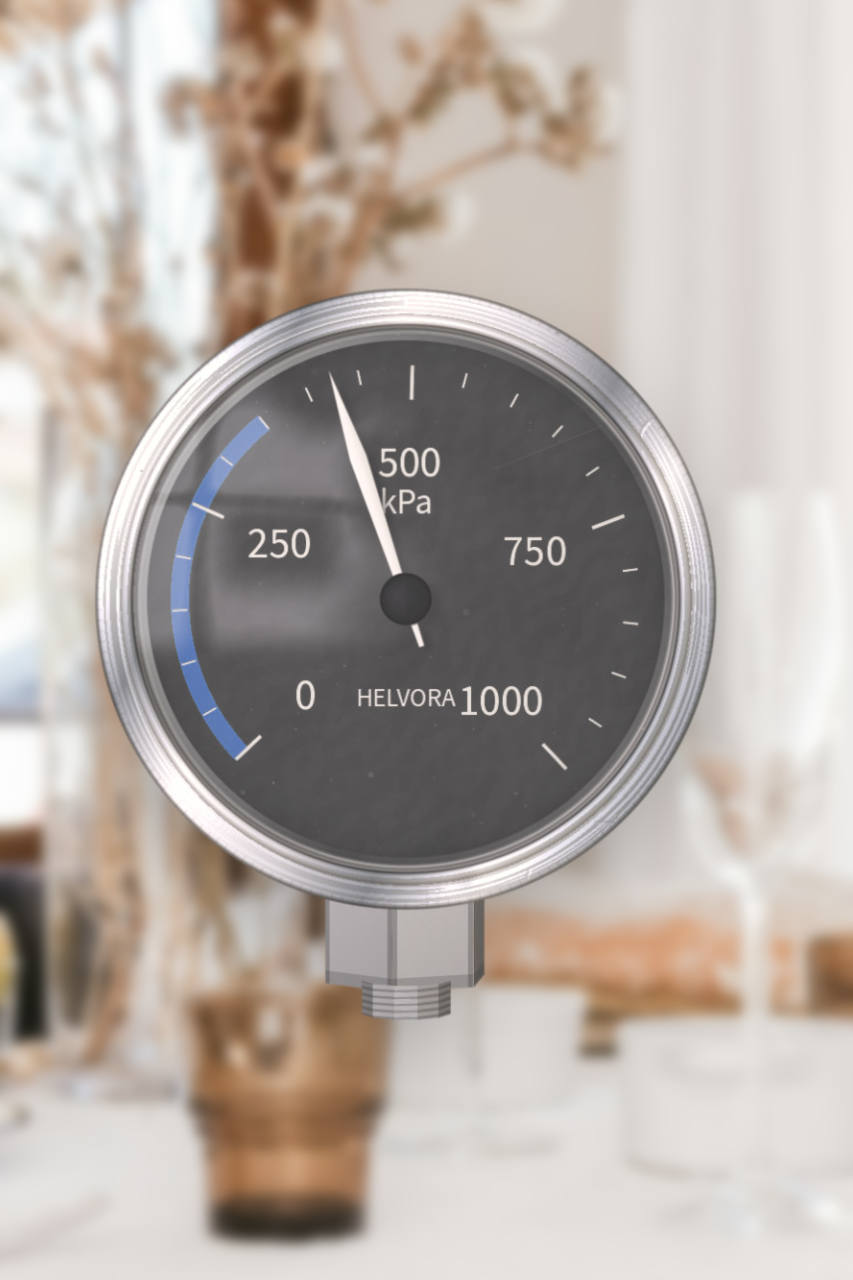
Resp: 425 kPa
